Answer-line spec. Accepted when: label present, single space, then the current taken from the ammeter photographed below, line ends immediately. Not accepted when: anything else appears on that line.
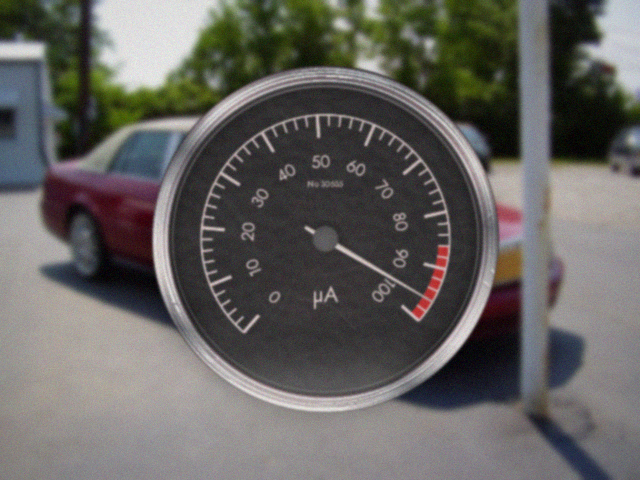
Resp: 96 µA
